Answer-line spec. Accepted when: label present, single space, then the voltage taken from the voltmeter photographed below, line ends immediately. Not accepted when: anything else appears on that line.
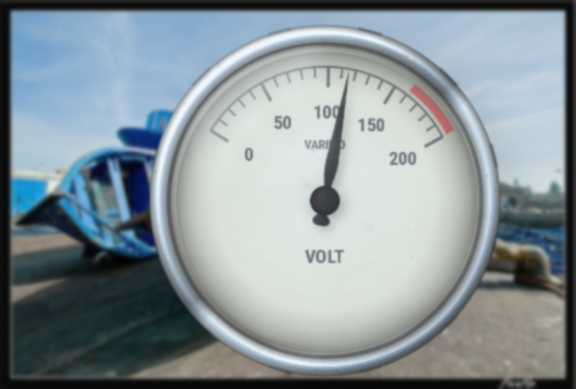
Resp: 115 V
